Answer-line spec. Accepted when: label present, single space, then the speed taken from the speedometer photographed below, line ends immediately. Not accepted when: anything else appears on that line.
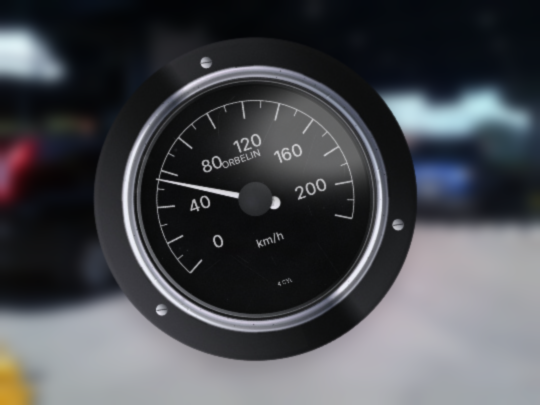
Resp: 55 km/h
